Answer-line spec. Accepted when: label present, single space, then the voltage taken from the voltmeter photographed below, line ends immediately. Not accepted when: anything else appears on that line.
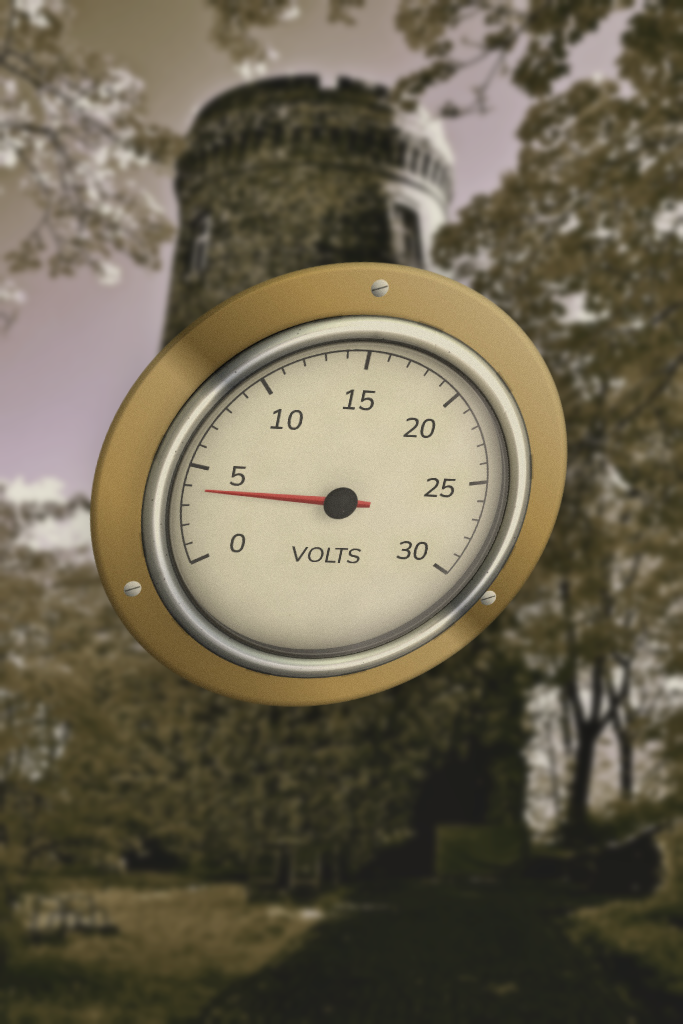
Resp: 4 V
